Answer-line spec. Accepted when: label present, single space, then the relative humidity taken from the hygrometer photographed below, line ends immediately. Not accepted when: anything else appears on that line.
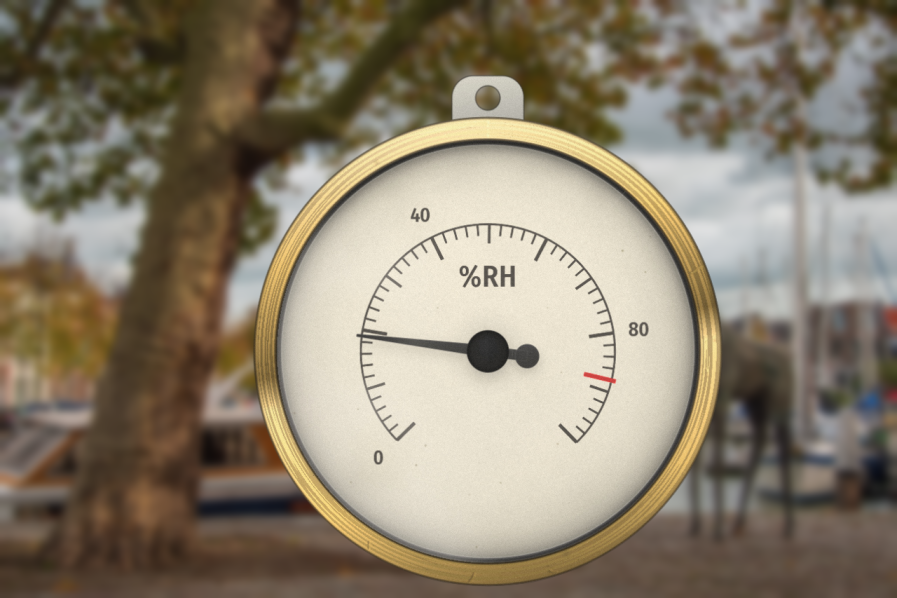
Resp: 19 %
